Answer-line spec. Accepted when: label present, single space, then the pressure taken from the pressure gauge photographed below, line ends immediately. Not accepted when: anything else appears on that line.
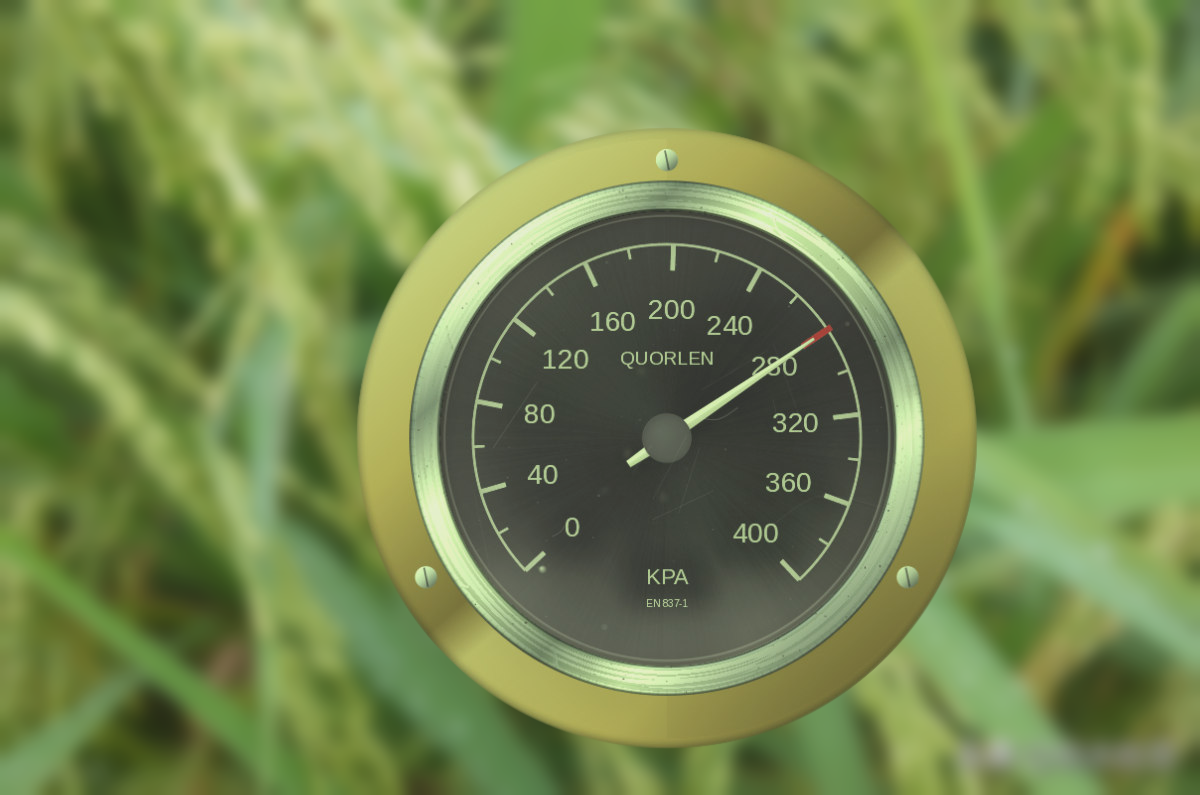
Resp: 280 kPa
